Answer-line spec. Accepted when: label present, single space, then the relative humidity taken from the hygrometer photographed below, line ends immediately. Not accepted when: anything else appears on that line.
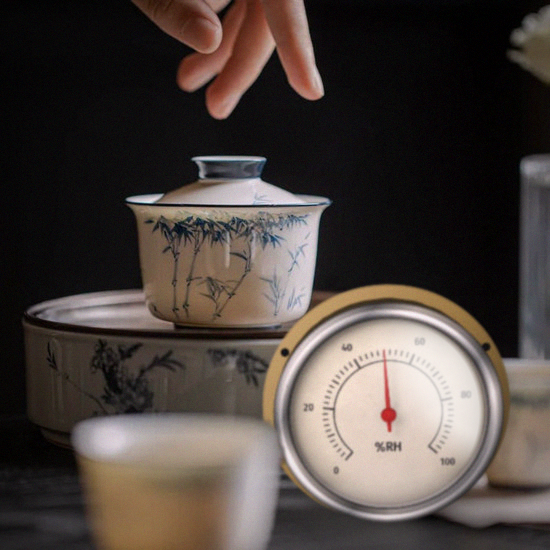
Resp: 50 %
